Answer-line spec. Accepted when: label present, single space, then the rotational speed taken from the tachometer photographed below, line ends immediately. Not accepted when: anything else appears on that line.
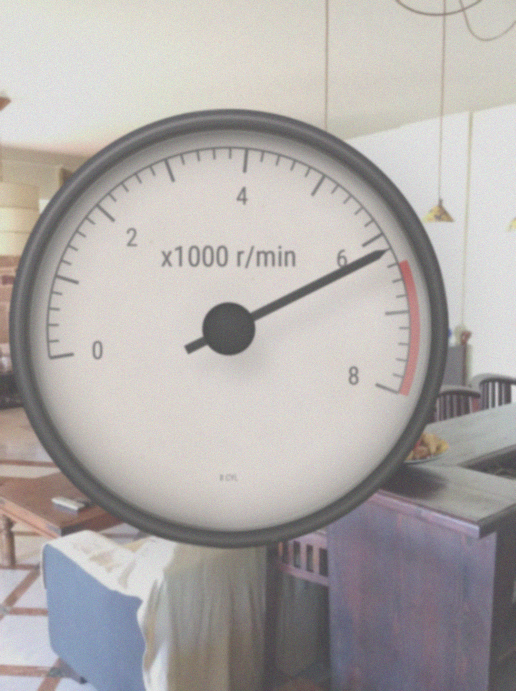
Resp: 6200 rpm
